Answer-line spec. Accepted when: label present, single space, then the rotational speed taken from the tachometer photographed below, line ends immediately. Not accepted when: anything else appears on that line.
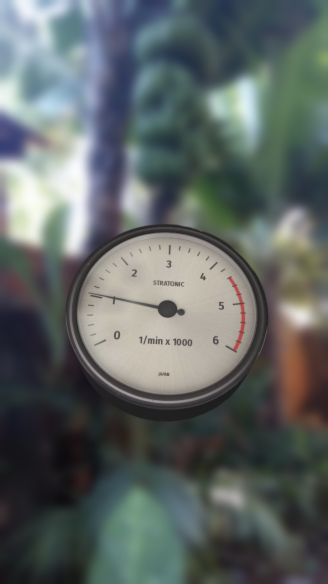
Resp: 1000 rpm
